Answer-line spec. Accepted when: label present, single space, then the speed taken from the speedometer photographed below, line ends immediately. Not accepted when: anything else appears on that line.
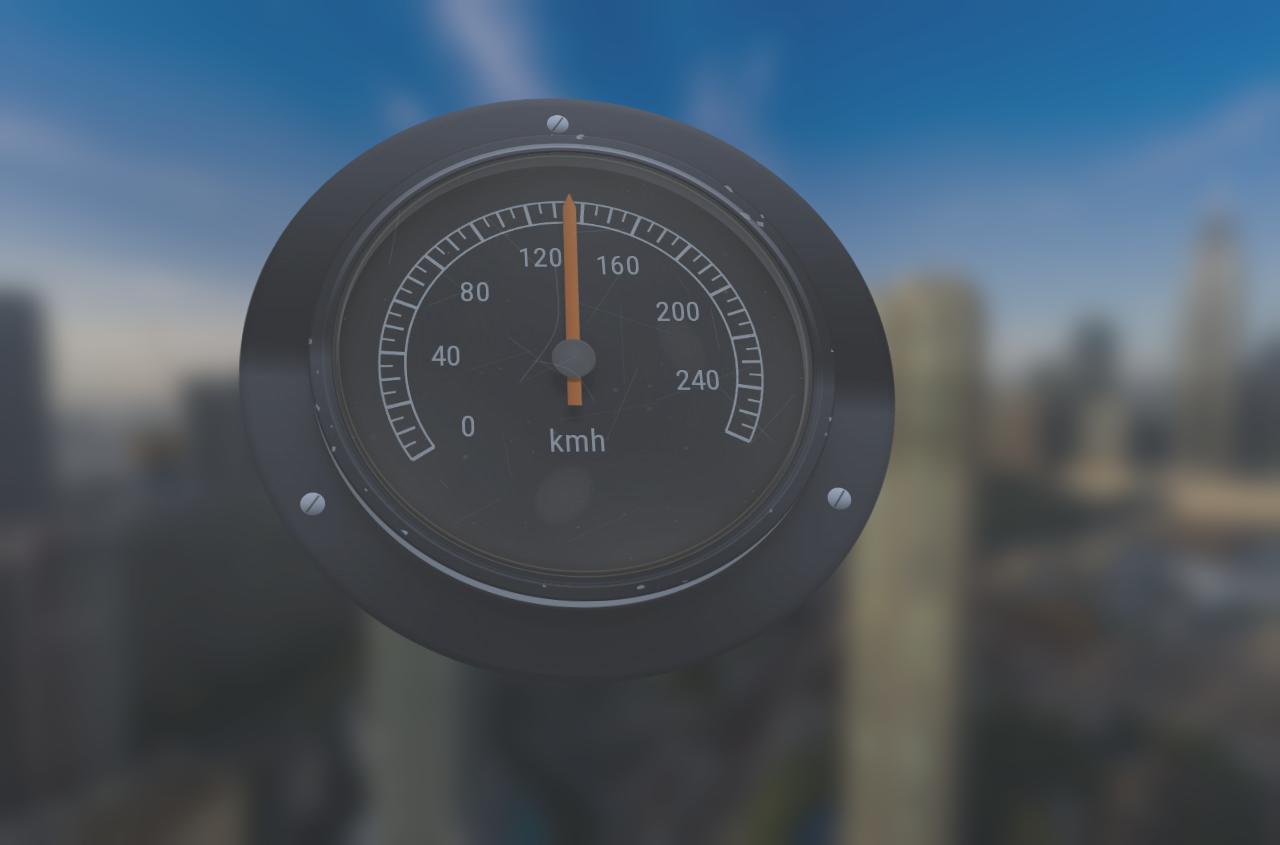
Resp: 135 km/h
